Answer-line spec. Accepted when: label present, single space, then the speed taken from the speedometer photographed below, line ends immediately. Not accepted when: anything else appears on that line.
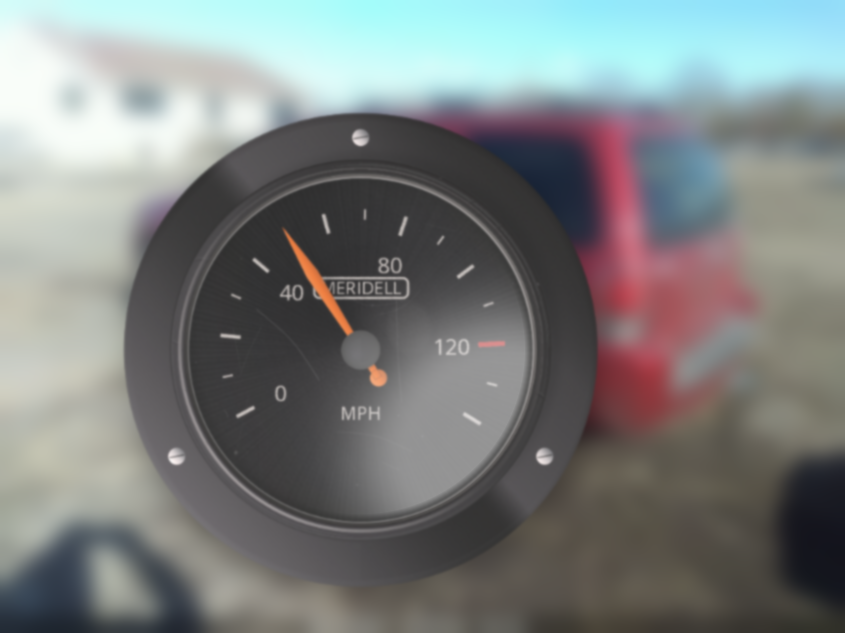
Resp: 50 mph
